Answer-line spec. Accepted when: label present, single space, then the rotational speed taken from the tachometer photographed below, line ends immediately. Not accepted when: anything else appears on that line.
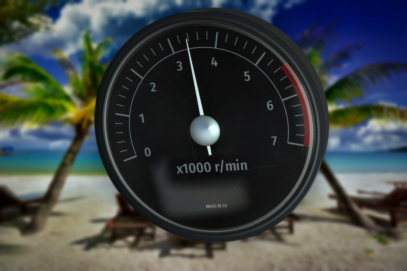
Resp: 3400 rpm
